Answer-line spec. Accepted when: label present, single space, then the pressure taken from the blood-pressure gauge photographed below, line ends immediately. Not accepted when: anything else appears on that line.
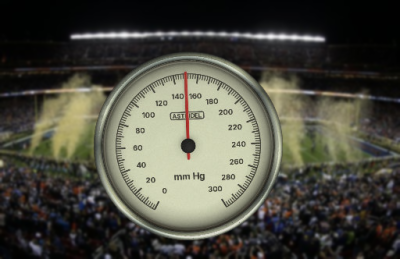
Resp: 150 mmHg
